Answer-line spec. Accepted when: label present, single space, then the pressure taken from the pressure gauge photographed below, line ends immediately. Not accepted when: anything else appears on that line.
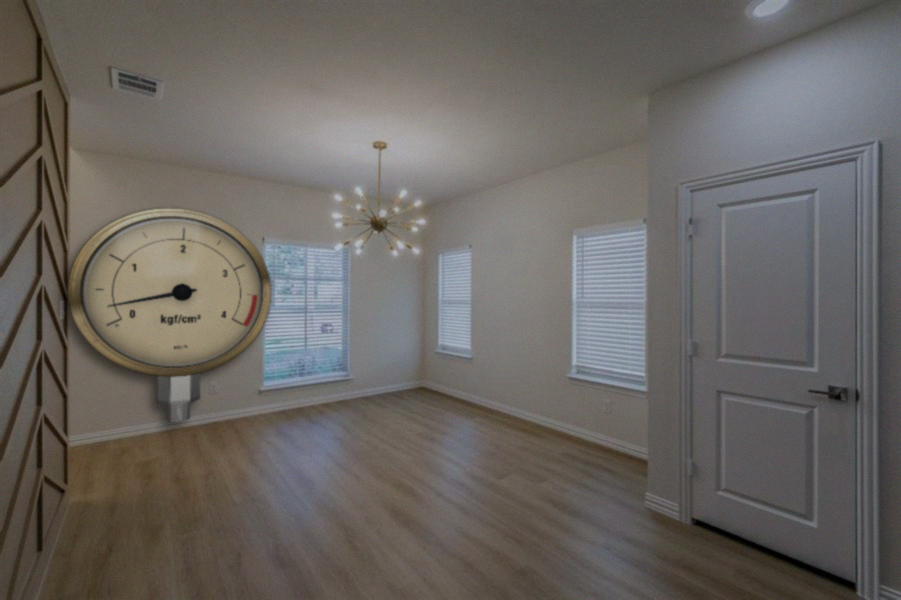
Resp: 0.25 kg/cm²
